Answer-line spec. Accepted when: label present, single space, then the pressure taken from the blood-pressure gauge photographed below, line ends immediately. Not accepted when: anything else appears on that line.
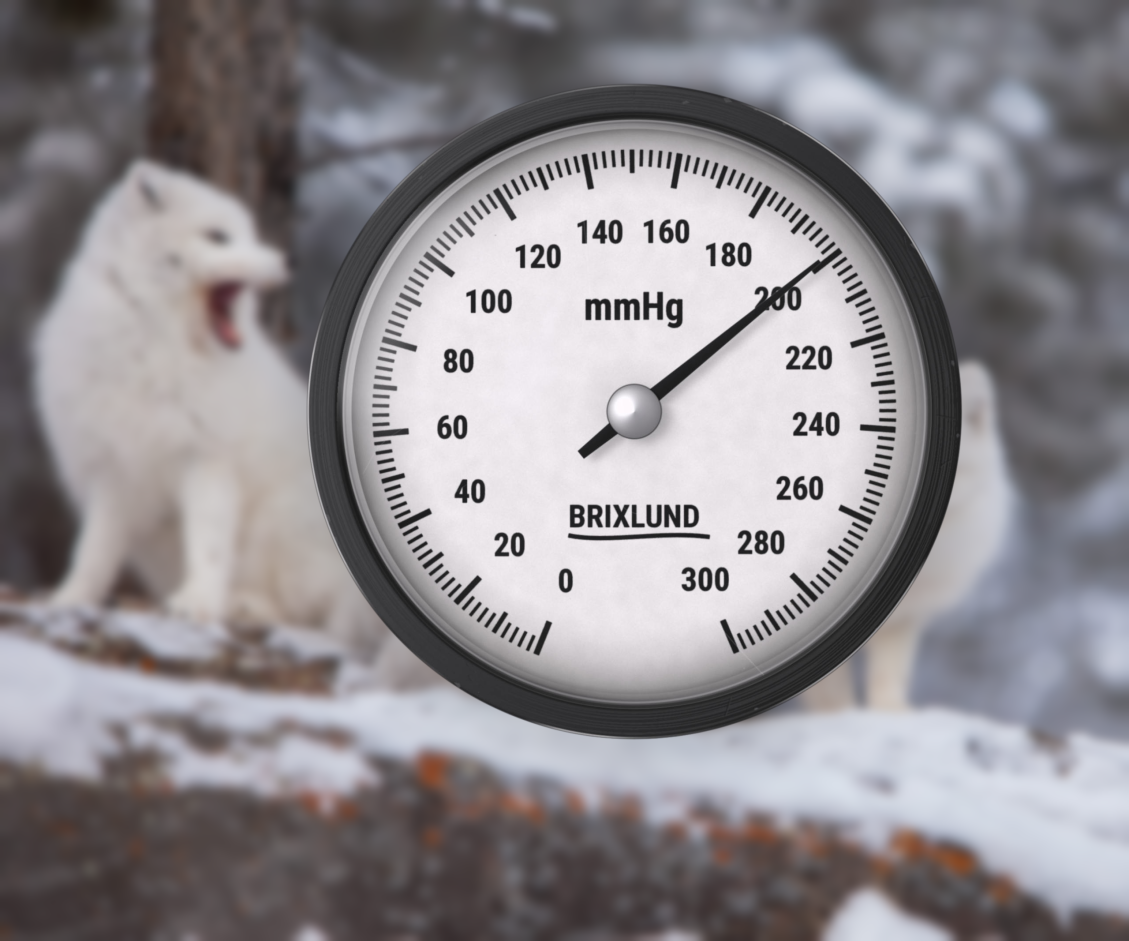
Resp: 199 mmHg
